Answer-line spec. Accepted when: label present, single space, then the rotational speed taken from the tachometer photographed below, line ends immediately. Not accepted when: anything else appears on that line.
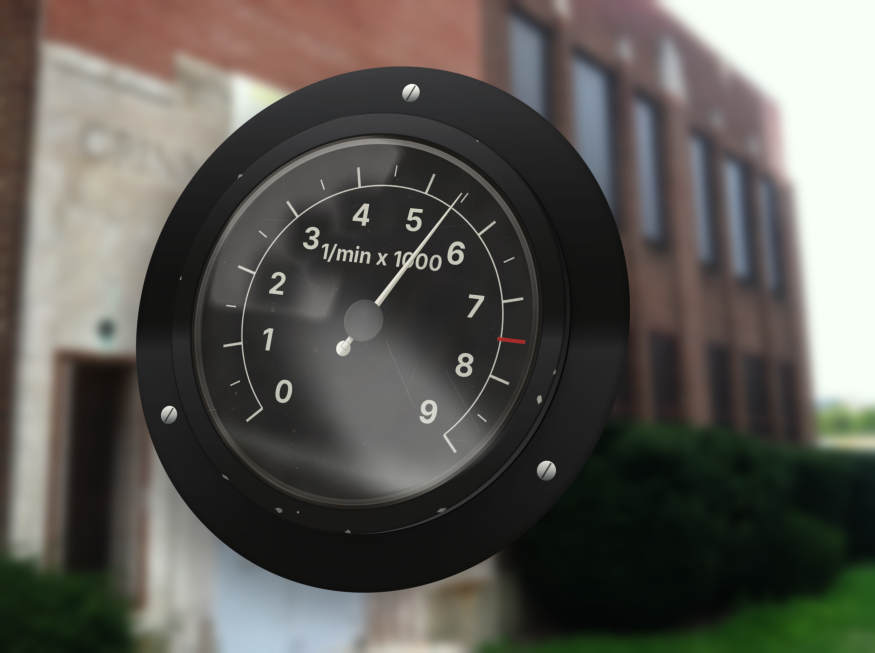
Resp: 5500 rpm
